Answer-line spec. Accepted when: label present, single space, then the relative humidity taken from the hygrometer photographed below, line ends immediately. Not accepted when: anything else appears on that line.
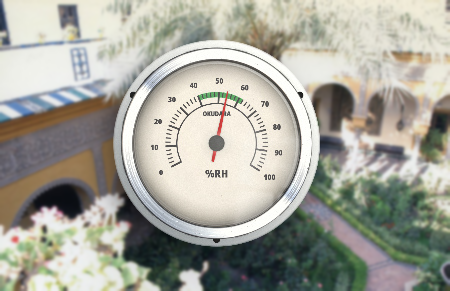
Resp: 54 %
